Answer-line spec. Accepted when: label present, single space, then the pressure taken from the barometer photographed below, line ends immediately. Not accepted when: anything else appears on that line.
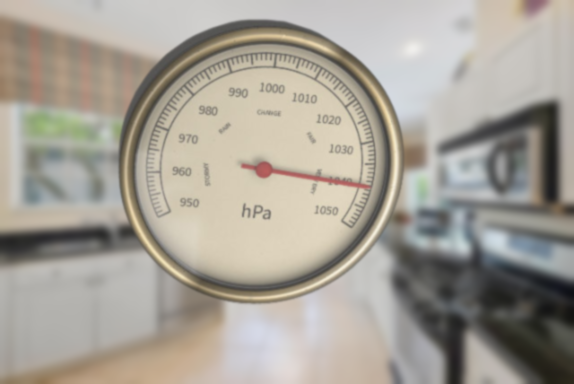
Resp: 1040 hPa
